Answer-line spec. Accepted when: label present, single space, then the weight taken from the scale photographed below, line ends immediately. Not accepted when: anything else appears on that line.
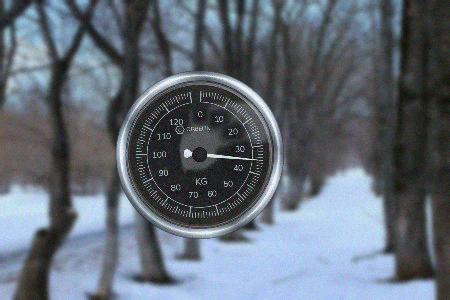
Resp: 35 kg
